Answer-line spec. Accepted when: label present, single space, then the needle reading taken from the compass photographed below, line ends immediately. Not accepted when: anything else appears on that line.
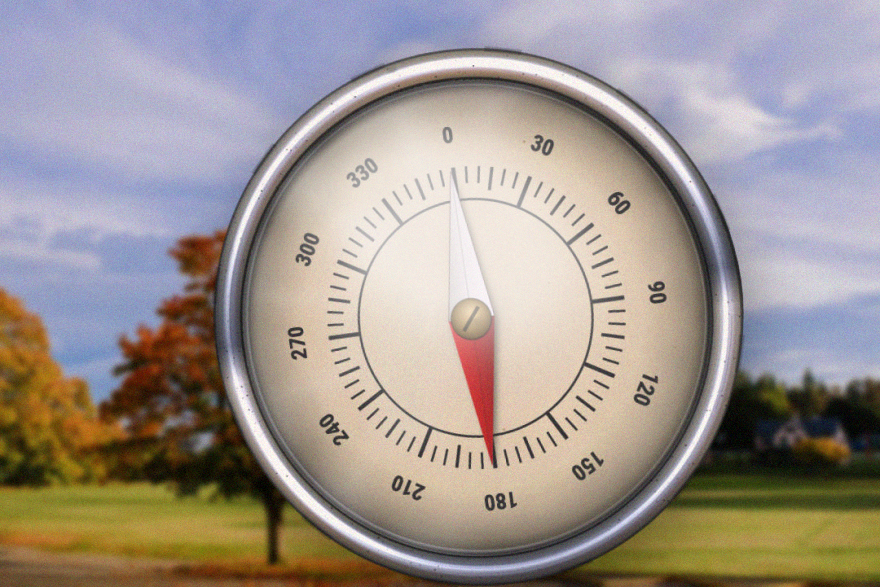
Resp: 180 °
